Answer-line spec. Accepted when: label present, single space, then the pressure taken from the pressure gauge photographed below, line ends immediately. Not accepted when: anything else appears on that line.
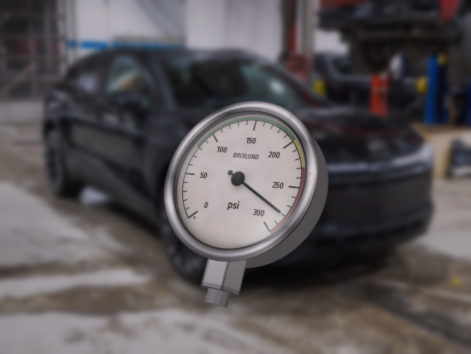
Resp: 280 psi
